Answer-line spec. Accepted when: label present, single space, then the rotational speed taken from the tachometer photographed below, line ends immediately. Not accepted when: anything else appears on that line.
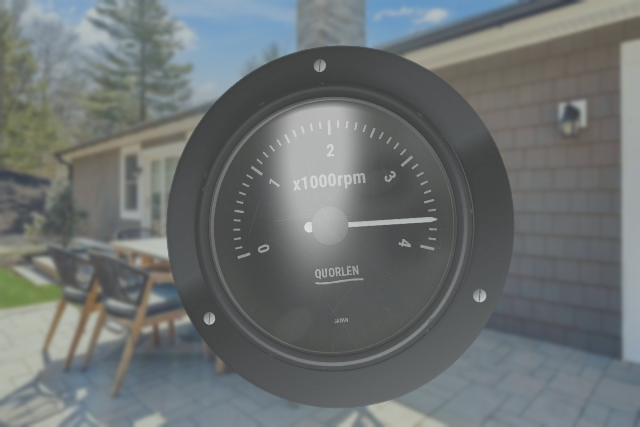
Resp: 3700 rpm
